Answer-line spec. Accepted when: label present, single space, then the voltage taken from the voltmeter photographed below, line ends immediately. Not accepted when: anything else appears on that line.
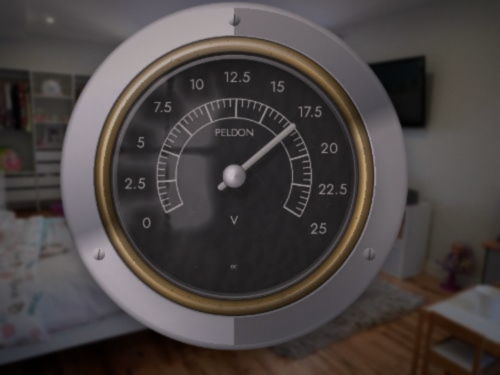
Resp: 17.5 V
